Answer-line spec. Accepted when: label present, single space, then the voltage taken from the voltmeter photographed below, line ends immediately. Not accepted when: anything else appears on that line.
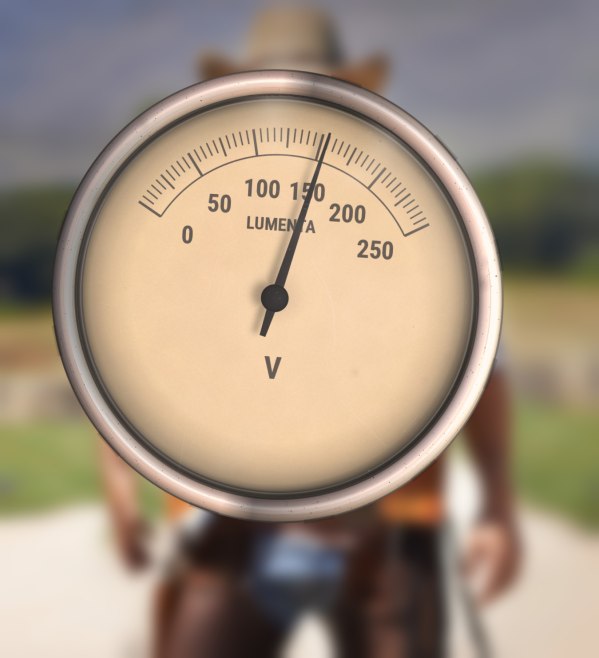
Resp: 155 V
